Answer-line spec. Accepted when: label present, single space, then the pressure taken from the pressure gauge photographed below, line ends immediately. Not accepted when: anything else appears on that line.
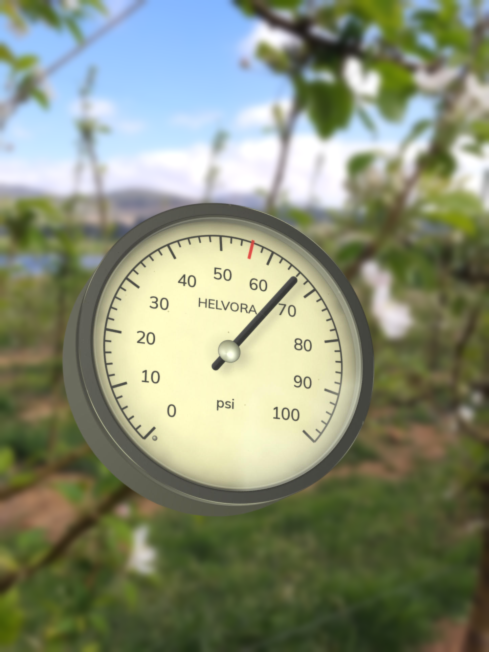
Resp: 66 psi
